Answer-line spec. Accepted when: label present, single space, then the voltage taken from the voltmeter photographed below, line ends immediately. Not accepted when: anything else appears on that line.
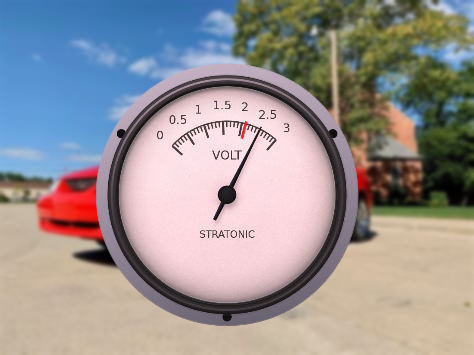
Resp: 2.5 V
